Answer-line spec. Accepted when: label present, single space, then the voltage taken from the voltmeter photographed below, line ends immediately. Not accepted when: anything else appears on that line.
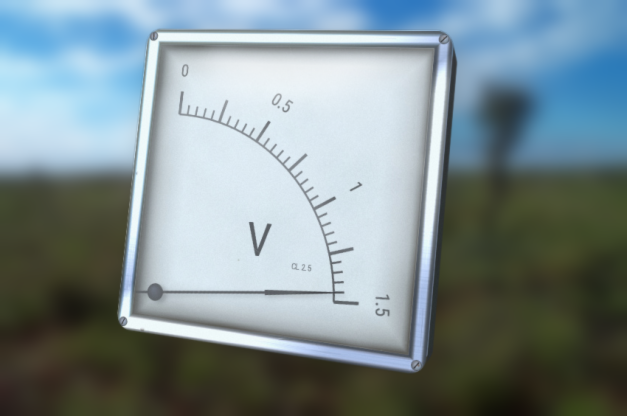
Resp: 1.45 V
